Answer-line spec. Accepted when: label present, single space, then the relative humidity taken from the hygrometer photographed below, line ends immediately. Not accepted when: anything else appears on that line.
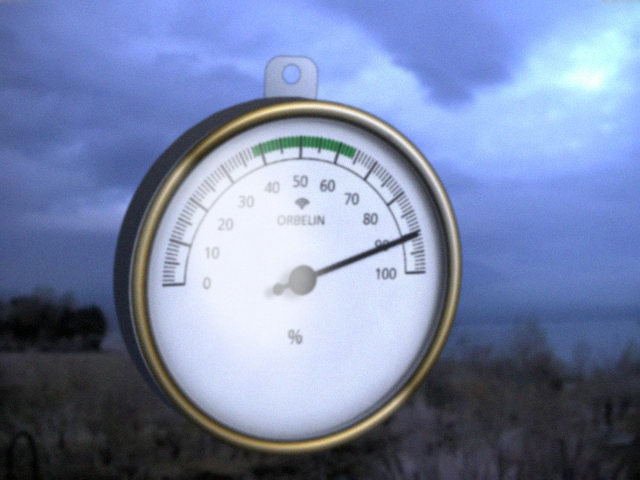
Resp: 90 %
